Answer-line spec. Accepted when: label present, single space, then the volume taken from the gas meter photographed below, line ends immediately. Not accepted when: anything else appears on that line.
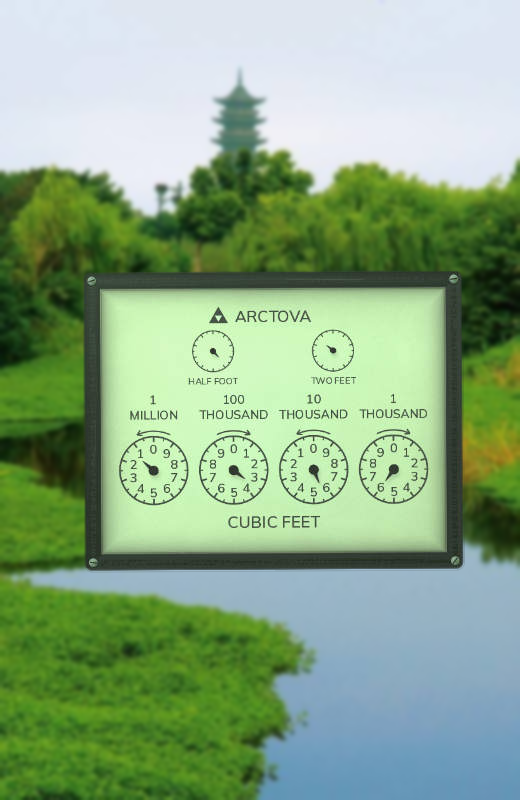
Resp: 135600 ft³
